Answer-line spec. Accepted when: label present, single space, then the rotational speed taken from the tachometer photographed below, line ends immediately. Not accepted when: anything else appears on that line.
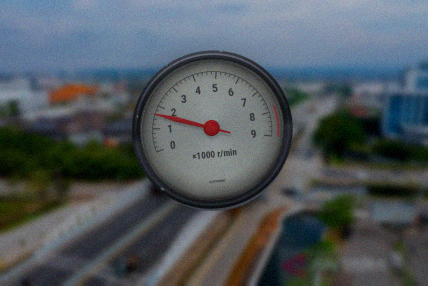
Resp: 1600 rpm
